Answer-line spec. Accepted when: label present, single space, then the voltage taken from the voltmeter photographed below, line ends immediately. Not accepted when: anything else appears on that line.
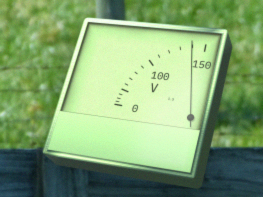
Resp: 140 V
